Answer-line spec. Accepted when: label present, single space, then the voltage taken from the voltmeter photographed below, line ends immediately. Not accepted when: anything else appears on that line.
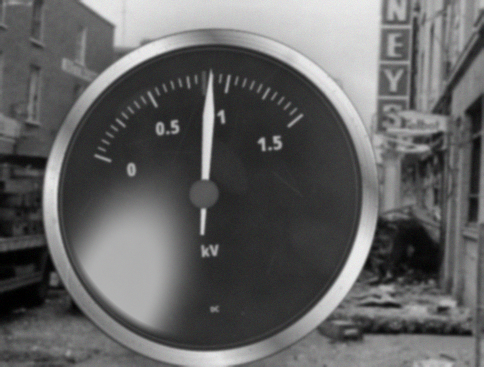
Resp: 0.9 kV
